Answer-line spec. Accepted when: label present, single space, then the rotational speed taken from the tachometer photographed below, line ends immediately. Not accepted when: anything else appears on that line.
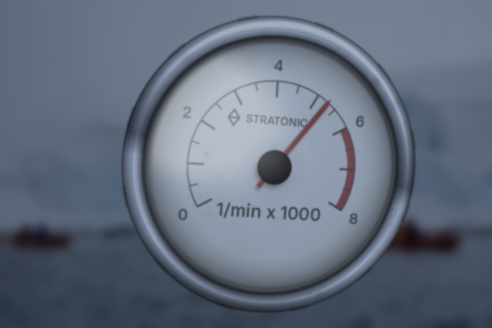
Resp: 5250 rpm
